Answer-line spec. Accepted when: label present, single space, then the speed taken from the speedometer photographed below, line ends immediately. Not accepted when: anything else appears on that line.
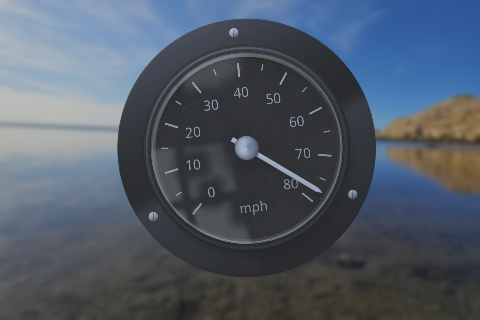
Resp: 77.5 mph
